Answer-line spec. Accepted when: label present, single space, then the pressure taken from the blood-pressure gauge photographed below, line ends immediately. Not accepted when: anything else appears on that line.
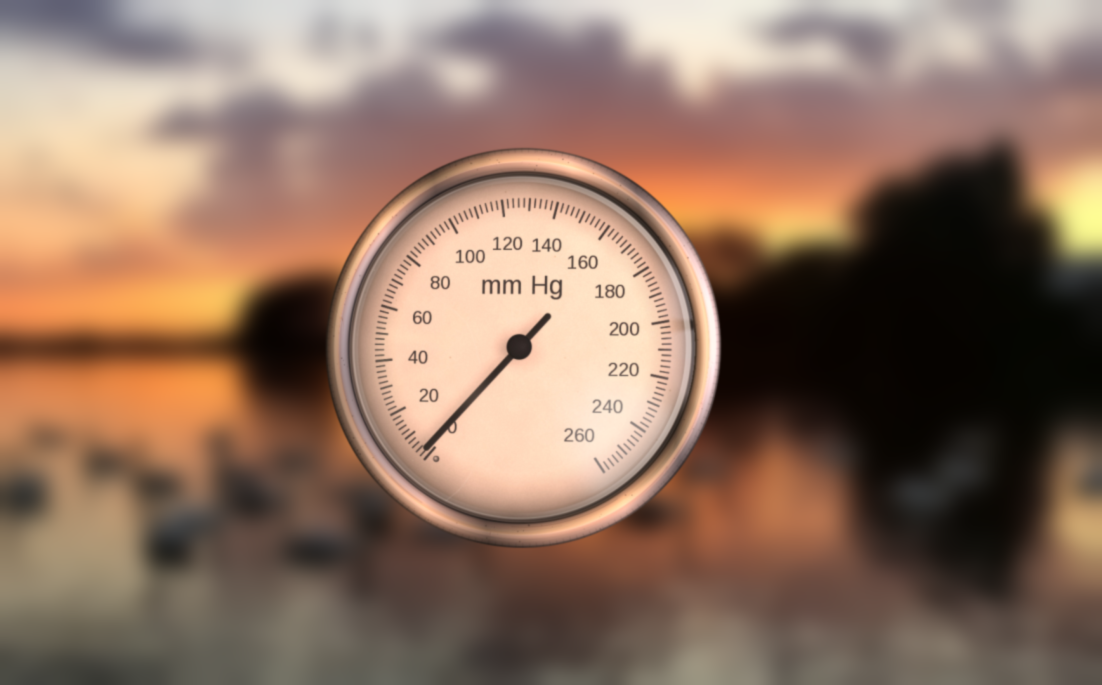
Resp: 2 mmHg
